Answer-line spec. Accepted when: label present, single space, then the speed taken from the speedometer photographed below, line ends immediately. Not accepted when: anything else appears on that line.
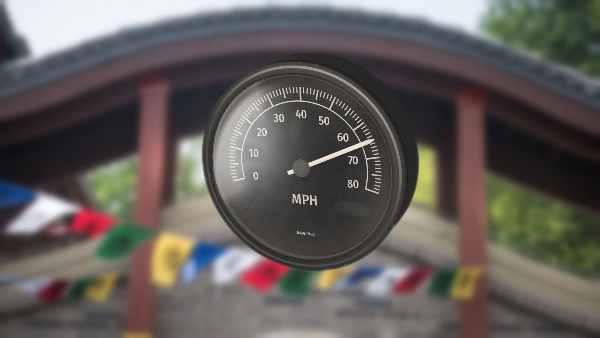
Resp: 65 mph
